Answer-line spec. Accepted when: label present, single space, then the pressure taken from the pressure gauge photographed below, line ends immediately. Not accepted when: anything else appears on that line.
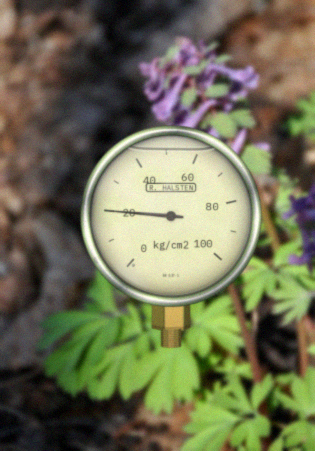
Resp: 20 kg/cm²
